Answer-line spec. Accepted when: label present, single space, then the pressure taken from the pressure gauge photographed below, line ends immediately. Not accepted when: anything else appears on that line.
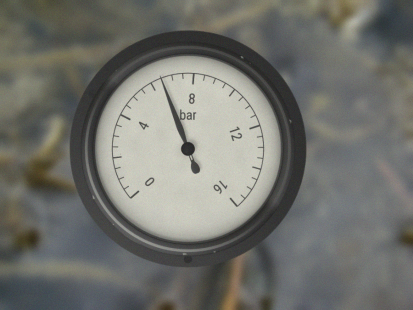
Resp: 6.5 bar
